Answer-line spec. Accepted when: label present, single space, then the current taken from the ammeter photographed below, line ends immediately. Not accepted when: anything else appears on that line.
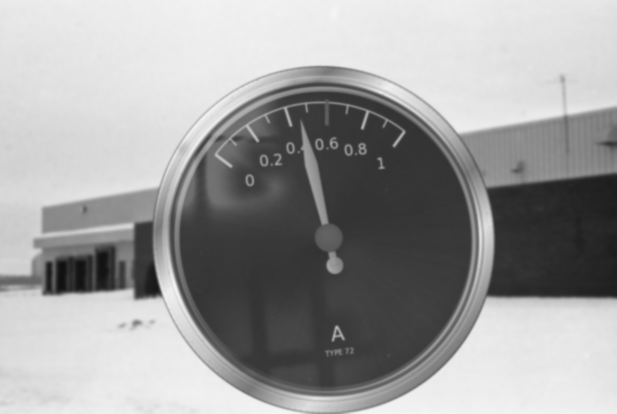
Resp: 0.45 A
